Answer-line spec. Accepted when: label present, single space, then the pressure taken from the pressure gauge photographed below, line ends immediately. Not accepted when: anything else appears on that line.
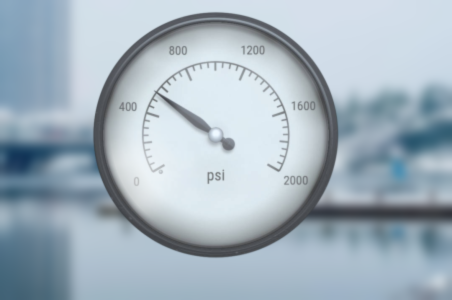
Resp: 550 psi
